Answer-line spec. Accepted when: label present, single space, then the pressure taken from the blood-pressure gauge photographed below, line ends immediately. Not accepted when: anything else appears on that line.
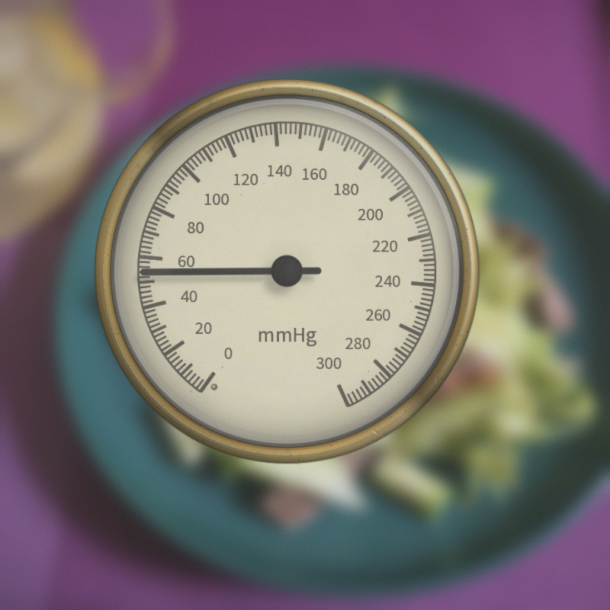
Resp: 54 mmHg
